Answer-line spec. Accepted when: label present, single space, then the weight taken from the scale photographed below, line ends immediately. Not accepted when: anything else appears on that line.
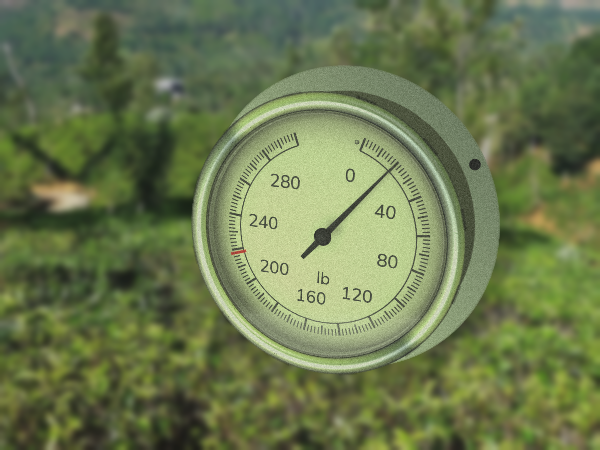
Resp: 20 lb
